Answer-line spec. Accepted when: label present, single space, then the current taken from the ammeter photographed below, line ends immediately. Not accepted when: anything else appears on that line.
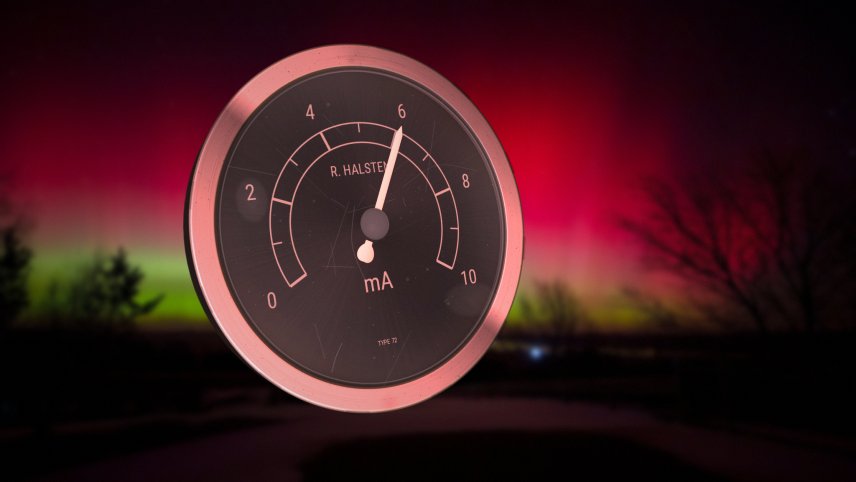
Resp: 6 mA
